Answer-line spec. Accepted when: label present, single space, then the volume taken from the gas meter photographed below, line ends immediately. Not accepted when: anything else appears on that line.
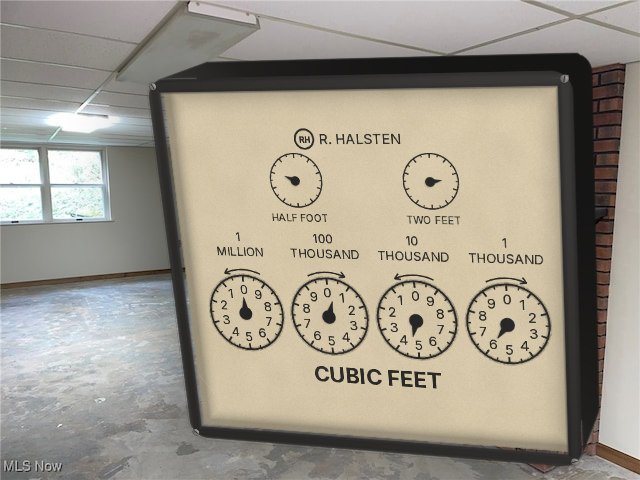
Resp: 4600 ft³
